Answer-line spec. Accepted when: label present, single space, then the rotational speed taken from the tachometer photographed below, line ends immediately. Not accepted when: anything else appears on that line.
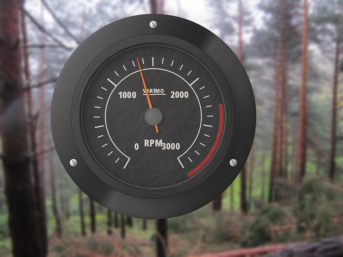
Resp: 1350 rpm
